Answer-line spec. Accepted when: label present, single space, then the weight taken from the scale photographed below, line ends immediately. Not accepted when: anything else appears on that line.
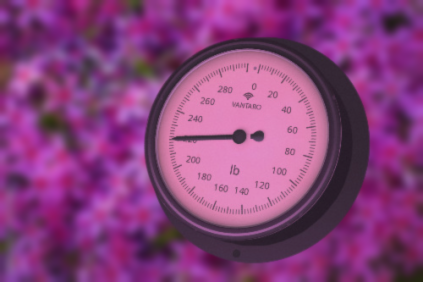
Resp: 220 lb
